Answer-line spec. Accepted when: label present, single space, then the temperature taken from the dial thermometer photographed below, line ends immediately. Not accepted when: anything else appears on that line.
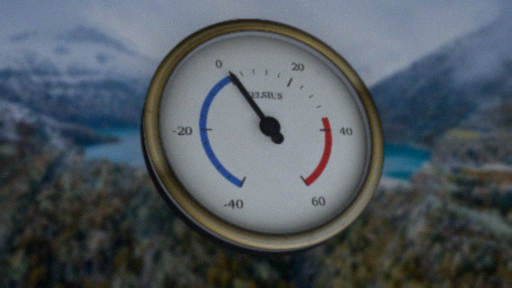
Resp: 0 °C
